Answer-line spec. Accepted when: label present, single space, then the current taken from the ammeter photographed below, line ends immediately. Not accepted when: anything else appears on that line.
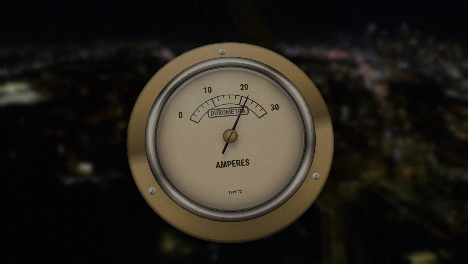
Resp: 22 A
